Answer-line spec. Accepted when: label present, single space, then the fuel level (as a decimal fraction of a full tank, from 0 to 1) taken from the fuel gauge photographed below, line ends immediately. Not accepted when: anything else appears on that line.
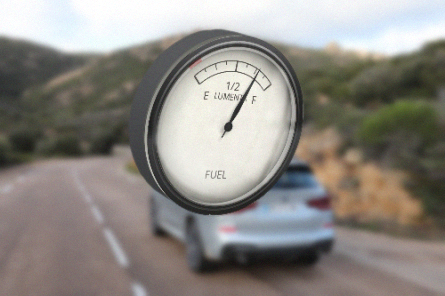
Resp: 0.75
